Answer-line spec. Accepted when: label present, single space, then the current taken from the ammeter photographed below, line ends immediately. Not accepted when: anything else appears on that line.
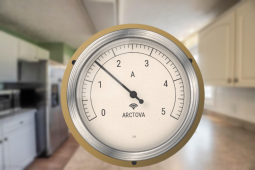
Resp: 1.5 A
